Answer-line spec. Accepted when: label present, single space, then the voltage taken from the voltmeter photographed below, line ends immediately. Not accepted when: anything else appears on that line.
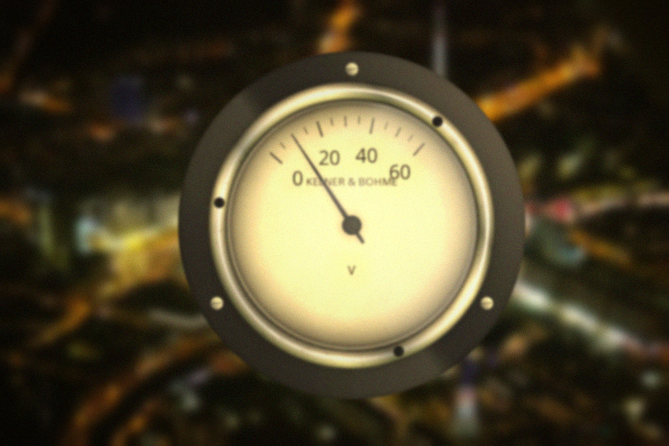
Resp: 10 V
